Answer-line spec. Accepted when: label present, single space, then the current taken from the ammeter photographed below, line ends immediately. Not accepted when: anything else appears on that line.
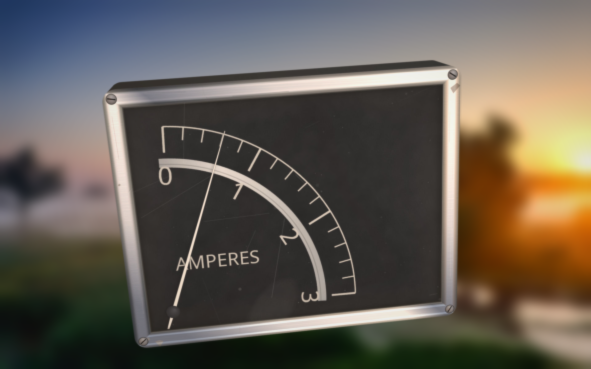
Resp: 0.6 A
